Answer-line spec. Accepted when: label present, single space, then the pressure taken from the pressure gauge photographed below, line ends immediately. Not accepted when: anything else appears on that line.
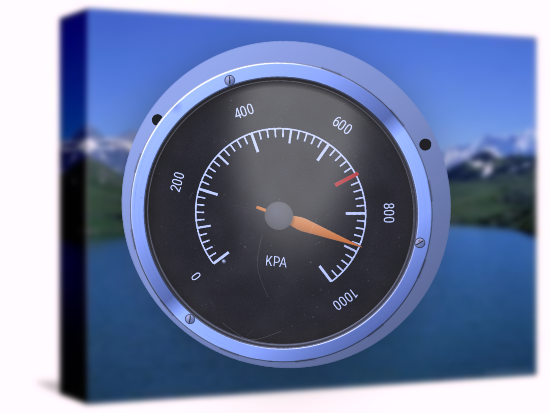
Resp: 880 kPa
